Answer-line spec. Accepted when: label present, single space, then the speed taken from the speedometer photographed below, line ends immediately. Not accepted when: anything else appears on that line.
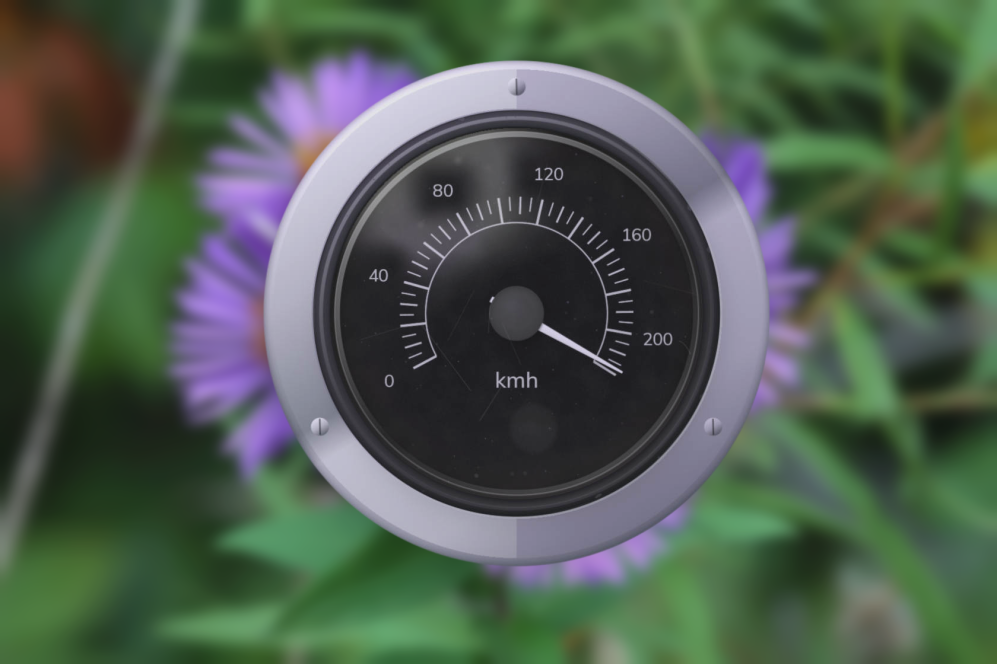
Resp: 217.5 km/h
